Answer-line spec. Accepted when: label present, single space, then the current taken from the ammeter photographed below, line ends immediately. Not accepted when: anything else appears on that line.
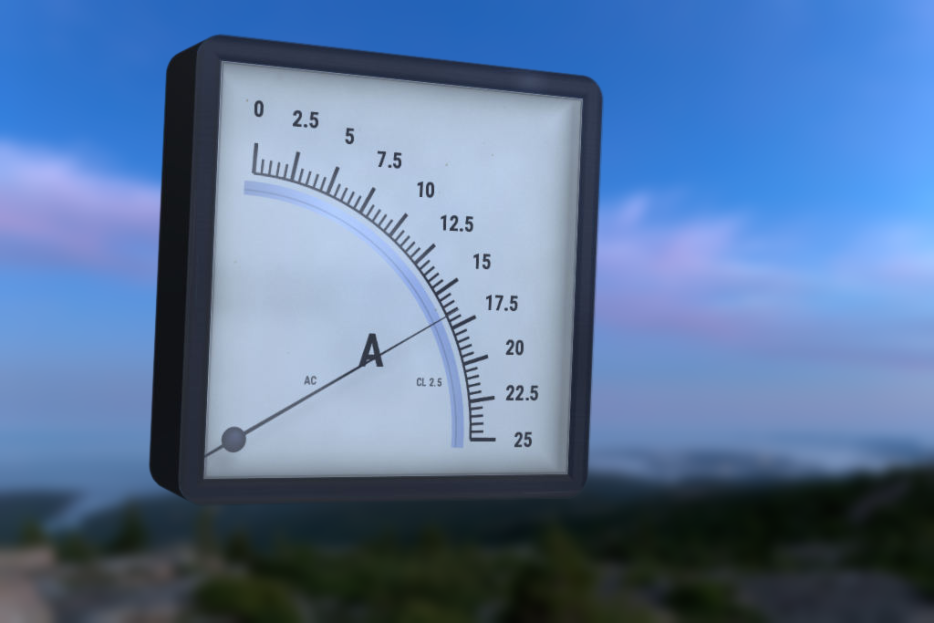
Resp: 16.5 A
